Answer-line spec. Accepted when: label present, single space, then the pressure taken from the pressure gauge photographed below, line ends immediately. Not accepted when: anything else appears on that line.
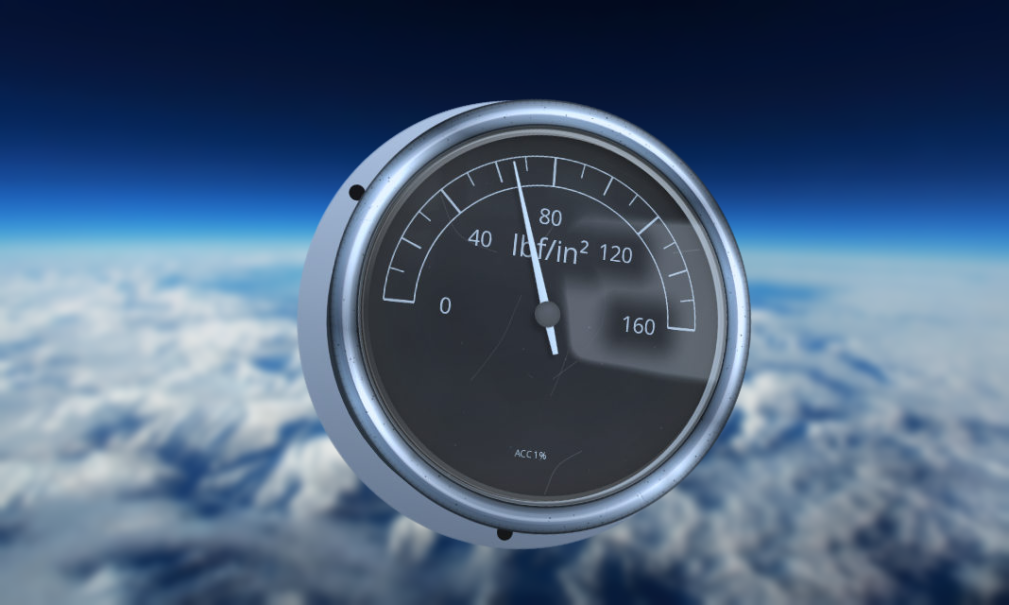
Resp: 65 psi
